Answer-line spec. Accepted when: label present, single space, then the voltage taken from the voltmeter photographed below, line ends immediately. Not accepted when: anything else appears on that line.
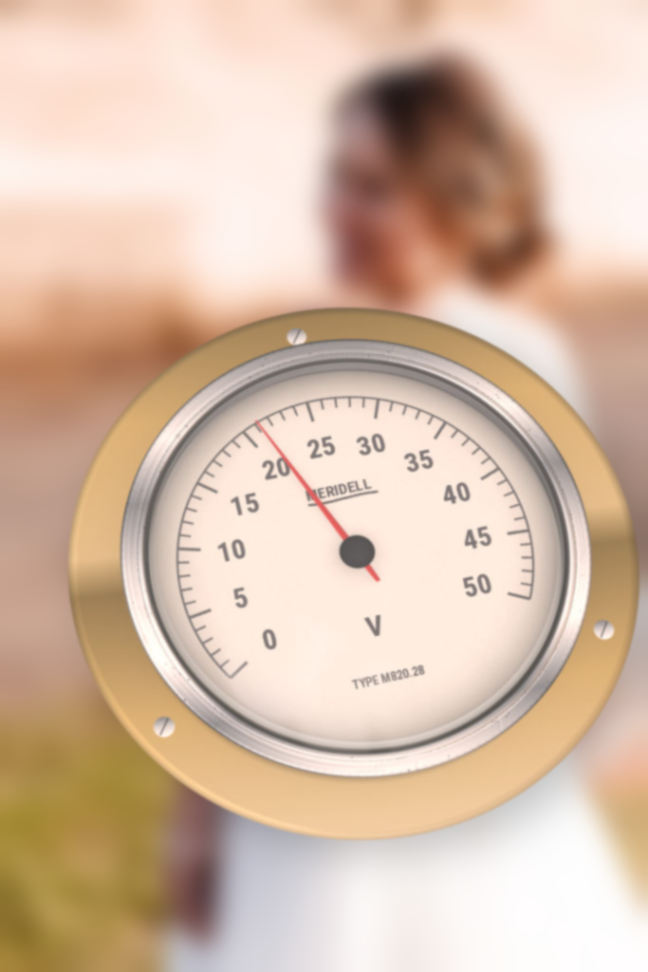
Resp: 21 V
